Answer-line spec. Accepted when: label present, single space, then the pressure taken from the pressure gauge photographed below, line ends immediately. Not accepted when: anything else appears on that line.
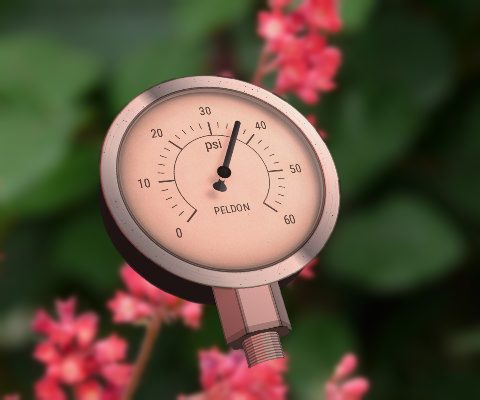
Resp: 36 psi
